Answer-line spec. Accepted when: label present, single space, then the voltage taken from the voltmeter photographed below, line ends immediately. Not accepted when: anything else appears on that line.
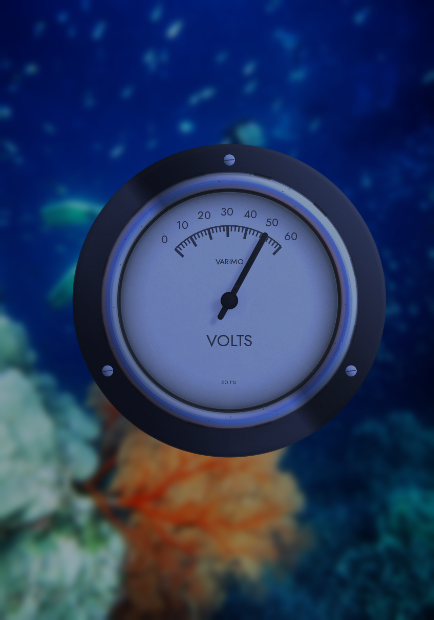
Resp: 50 V
